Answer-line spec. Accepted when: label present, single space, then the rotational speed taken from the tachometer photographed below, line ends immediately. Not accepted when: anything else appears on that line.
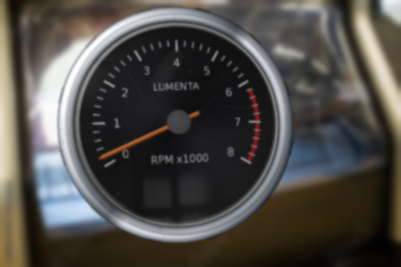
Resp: 200 rpm
